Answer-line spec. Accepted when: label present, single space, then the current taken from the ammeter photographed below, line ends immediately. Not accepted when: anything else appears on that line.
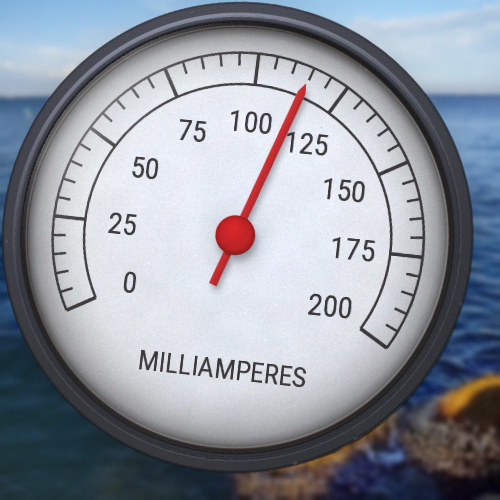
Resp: 115 mA
